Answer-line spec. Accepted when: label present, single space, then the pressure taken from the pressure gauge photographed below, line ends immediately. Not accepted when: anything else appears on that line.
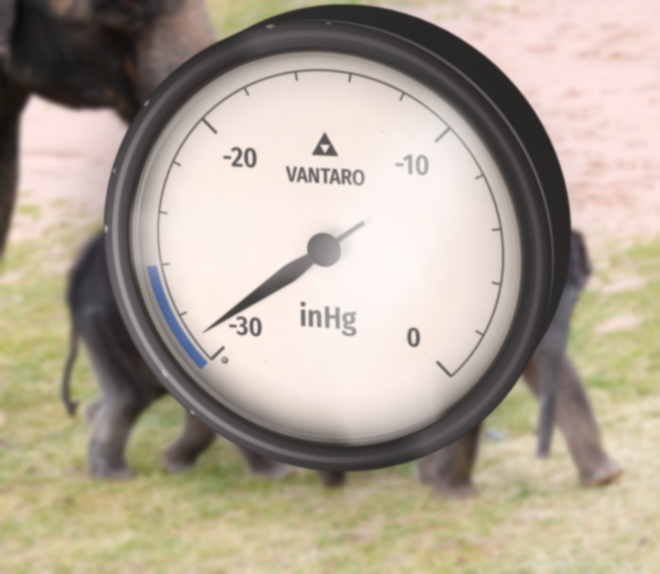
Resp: -29 inHg
